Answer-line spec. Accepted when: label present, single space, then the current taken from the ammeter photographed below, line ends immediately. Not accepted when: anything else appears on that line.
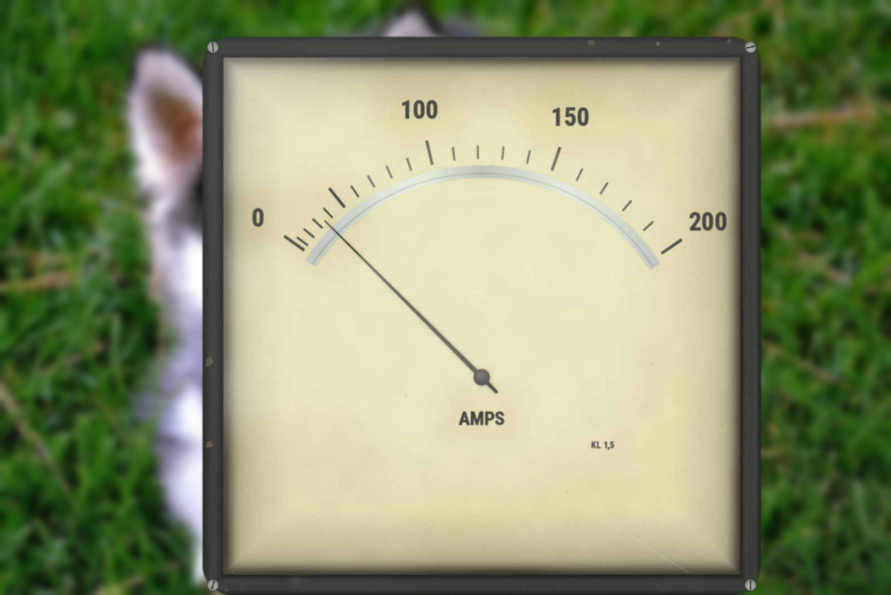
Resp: 35 A
